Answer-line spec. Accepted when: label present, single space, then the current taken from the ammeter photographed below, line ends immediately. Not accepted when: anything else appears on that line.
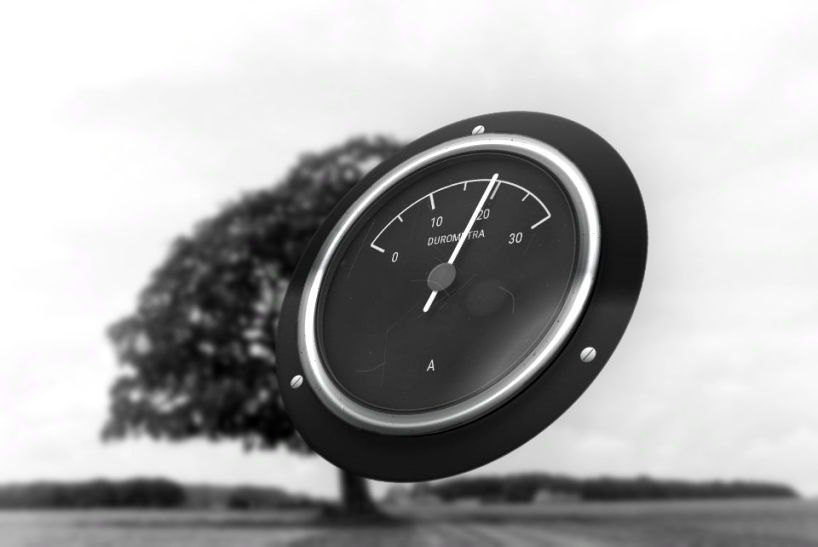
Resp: 20 A
